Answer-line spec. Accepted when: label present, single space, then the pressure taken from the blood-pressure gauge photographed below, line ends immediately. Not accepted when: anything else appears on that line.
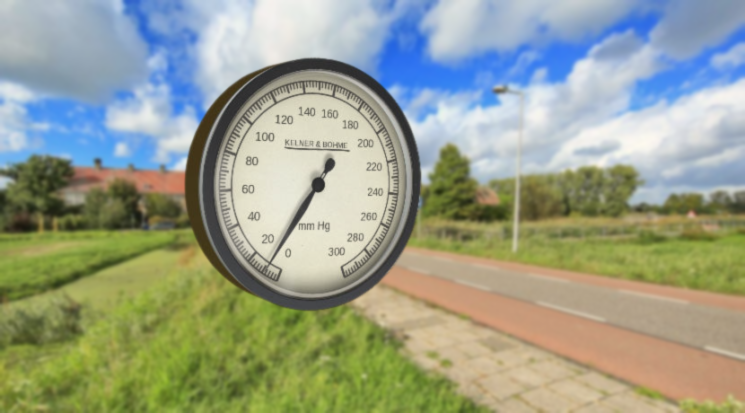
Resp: 10 mmHg
